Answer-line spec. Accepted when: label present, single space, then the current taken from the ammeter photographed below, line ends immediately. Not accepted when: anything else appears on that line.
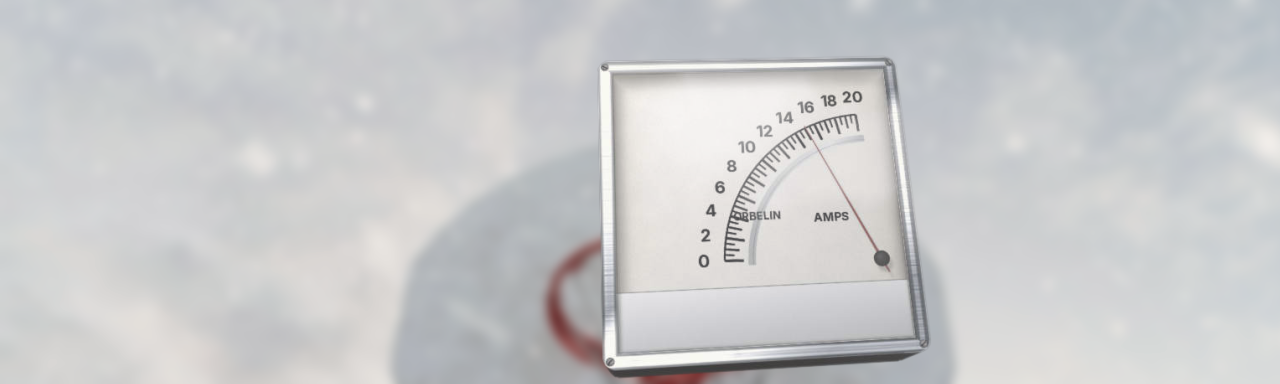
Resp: 15 A
